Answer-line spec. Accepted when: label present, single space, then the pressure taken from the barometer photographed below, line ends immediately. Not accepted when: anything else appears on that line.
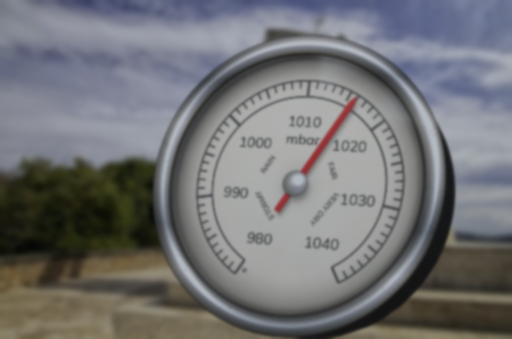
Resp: 1016 mbar
